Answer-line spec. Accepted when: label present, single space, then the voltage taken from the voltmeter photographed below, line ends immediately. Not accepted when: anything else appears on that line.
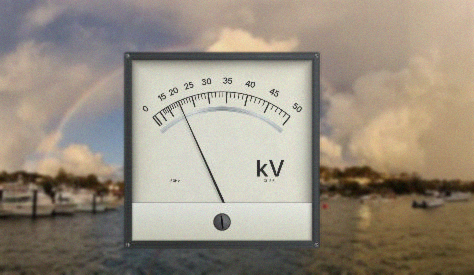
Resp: 20 kV
